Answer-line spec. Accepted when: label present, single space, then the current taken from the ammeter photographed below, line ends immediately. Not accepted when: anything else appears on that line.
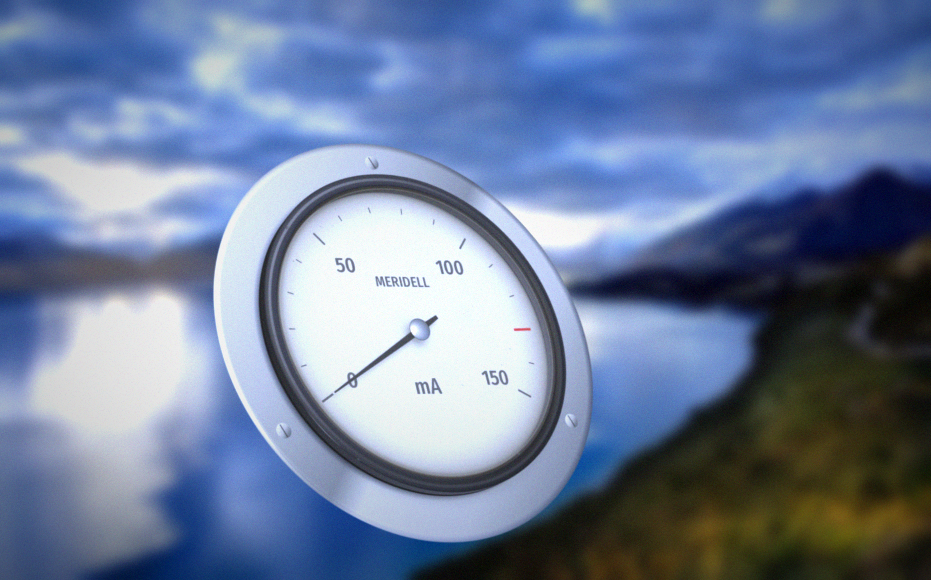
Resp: 0 mA
